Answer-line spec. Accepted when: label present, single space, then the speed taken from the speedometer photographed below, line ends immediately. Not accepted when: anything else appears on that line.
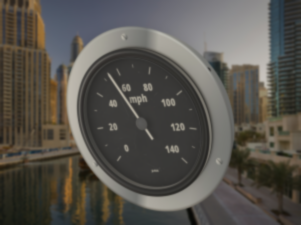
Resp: 55 mph
